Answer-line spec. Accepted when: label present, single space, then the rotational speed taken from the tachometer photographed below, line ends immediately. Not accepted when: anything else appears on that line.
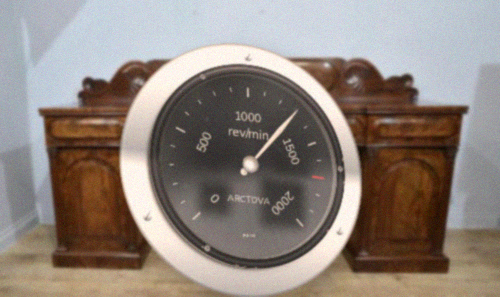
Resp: 1300 rpm
